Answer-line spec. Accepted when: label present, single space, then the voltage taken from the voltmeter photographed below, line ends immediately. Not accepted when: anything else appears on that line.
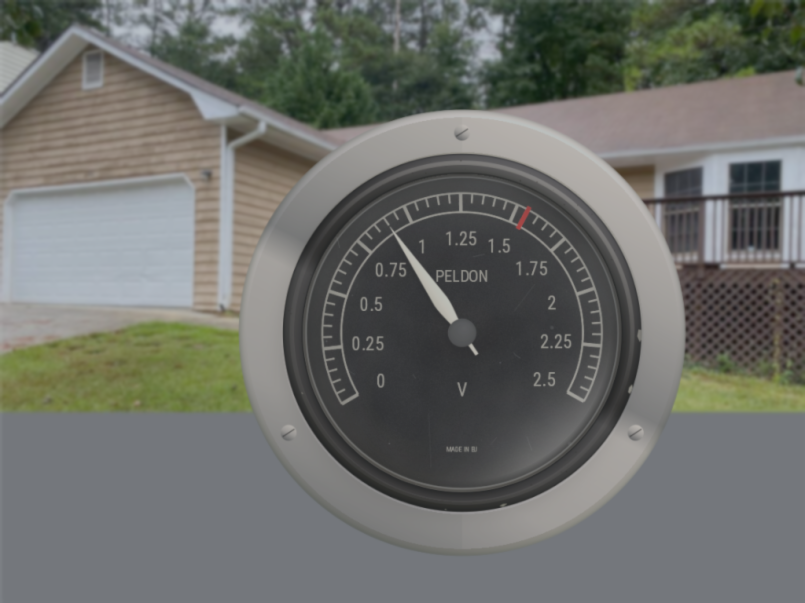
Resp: 0.9 V
